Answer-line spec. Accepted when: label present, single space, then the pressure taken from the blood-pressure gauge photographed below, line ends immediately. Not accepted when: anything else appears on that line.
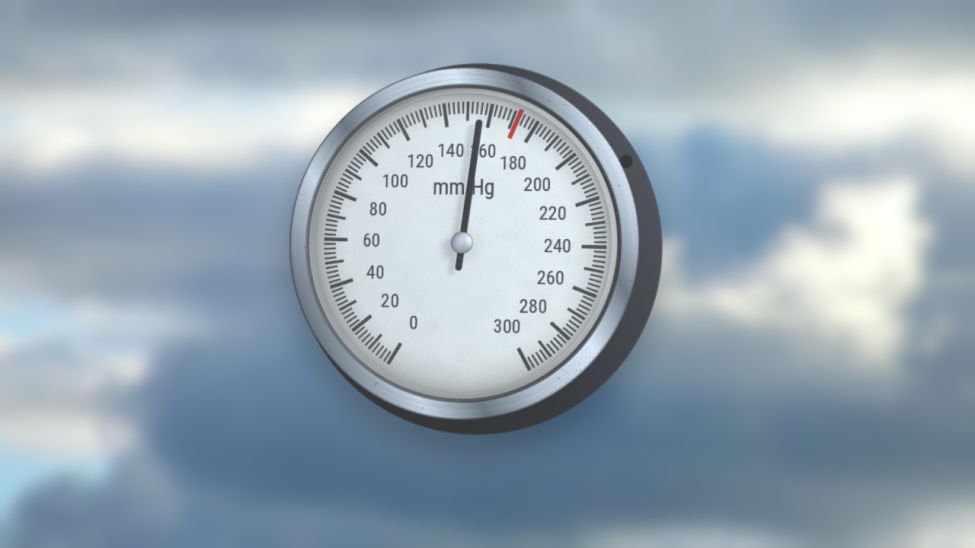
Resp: 156 mmHg
